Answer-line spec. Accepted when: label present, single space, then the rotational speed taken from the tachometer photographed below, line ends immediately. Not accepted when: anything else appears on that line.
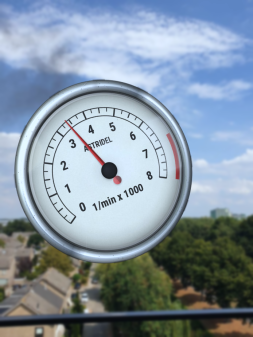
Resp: 3375 rpm
